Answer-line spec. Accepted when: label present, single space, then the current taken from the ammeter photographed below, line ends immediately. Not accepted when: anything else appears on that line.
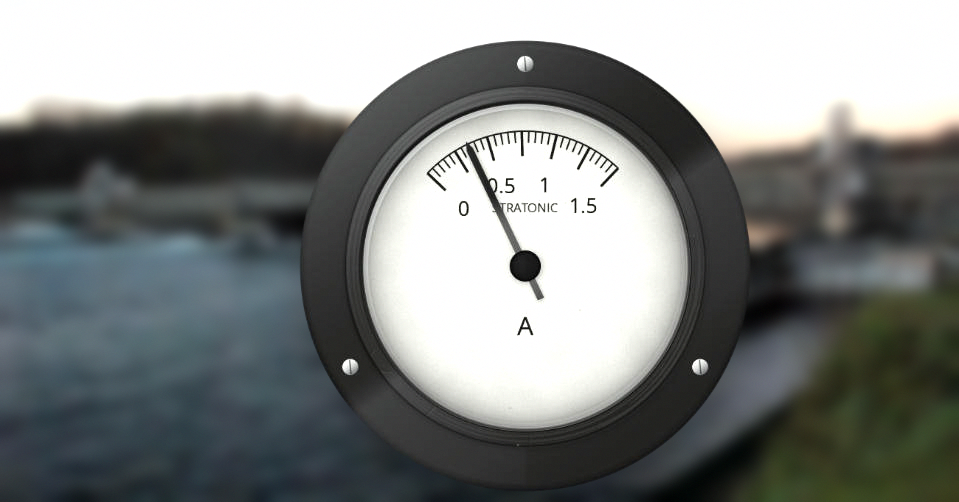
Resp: 0.35 A
